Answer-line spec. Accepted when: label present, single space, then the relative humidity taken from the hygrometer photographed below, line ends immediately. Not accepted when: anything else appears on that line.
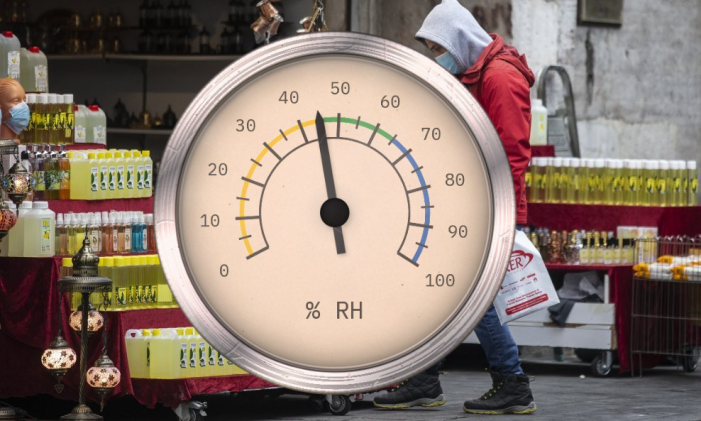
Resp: 45 %
